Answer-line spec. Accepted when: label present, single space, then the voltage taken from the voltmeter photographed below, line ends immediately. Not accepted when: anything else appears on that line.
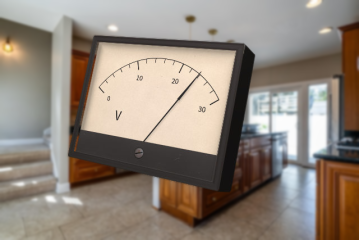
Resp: 24 V
